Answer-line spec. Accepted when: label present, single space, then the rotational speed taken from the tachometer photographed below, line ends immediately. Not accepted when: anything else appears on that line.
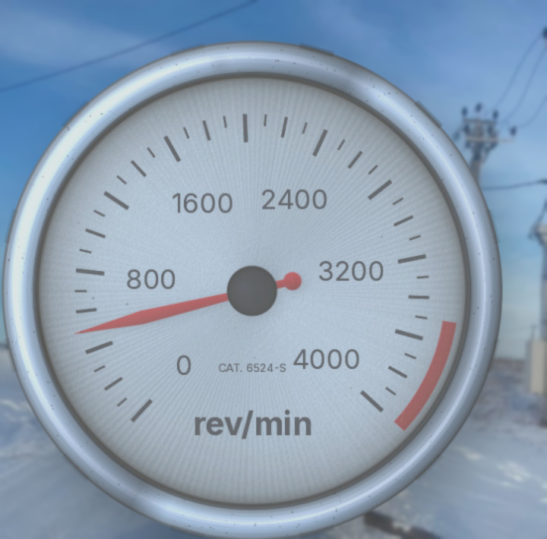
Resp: 500 rpm
